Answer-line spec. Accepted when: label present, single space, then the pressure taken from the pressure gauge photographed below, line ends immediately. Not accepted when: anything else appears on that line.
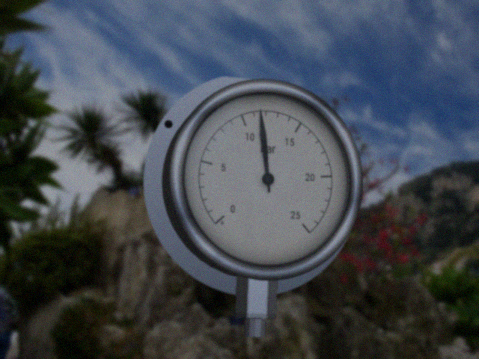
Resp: 11.5 bar
